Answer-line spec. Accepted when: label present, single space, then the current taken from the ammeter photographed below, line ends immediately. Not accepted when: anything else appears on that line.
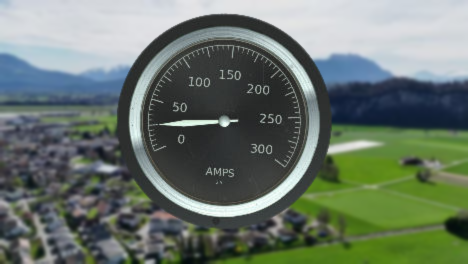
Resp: 25 A
